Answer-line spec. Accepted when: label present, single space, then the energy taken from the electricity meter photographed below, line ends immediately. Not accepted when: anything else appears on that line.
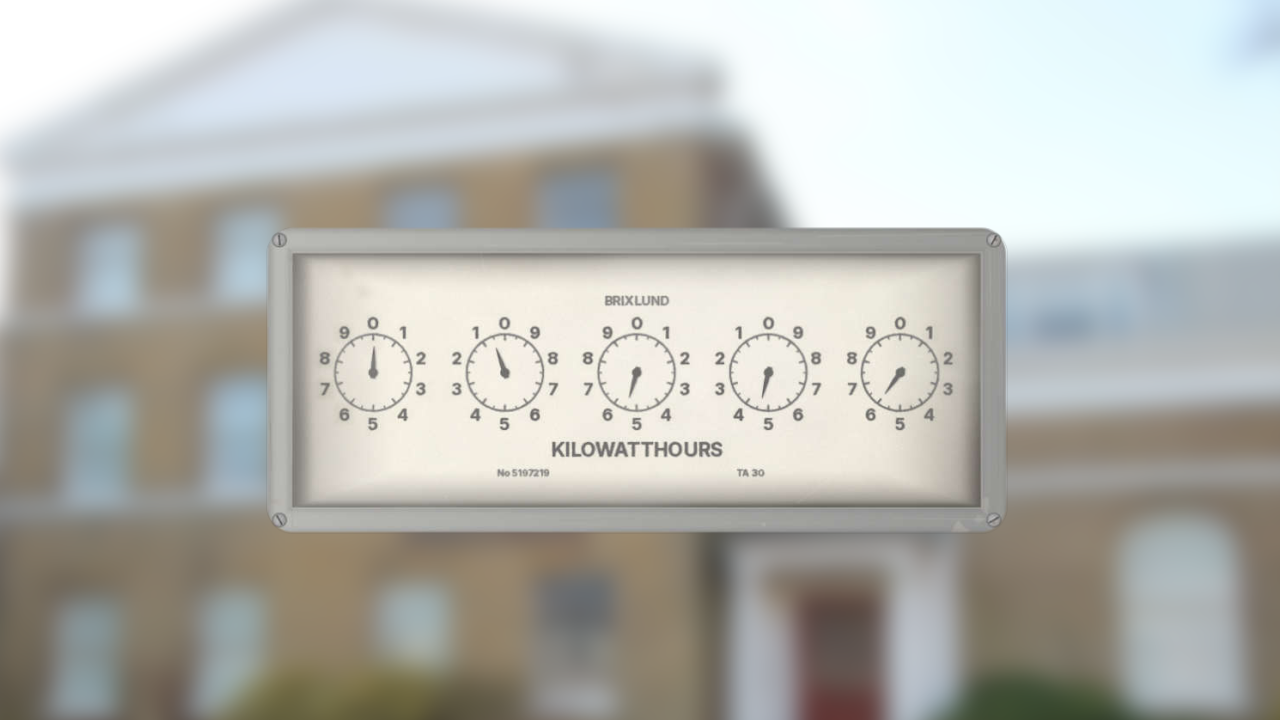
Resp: 546 kWh
